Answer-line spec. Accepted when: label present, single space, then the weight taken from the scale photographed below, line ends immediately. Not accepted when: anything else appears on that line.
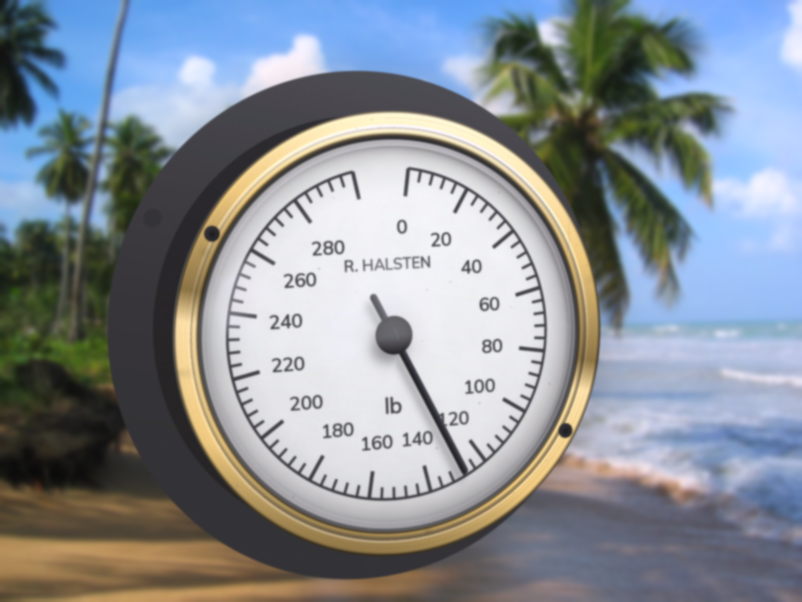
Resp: 128 lb
